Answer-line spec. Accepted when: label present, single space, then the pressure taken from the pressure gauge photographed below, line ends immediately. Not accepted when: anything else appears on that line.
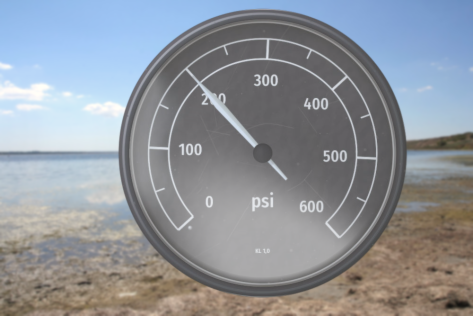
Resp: 200 psi
